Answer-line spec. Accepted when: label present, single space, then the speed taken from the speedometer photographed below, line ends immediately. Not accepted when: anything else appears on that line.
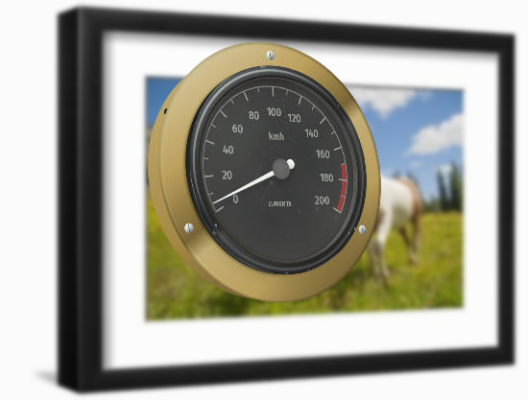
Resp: 5 km/h
